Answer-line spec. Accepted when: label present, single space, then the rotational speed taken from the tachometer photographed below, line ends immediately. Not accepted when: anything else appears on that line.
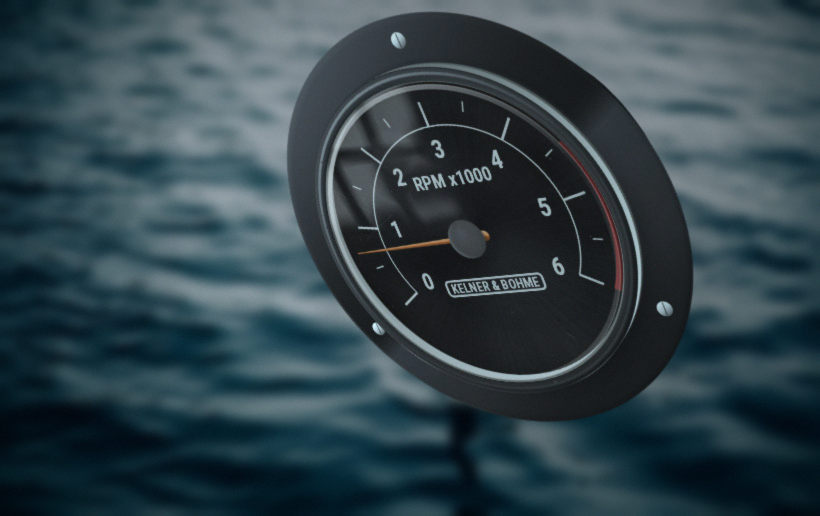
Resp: 750 rpm
